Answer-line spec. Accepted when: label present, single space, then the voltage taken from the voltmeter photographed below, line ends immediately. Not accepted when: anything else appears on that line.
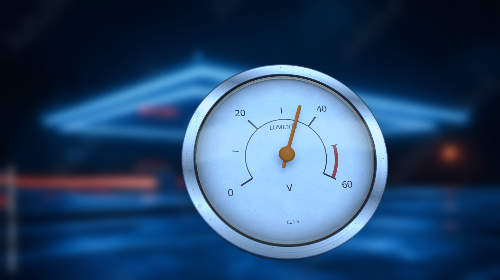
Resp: 35 V
